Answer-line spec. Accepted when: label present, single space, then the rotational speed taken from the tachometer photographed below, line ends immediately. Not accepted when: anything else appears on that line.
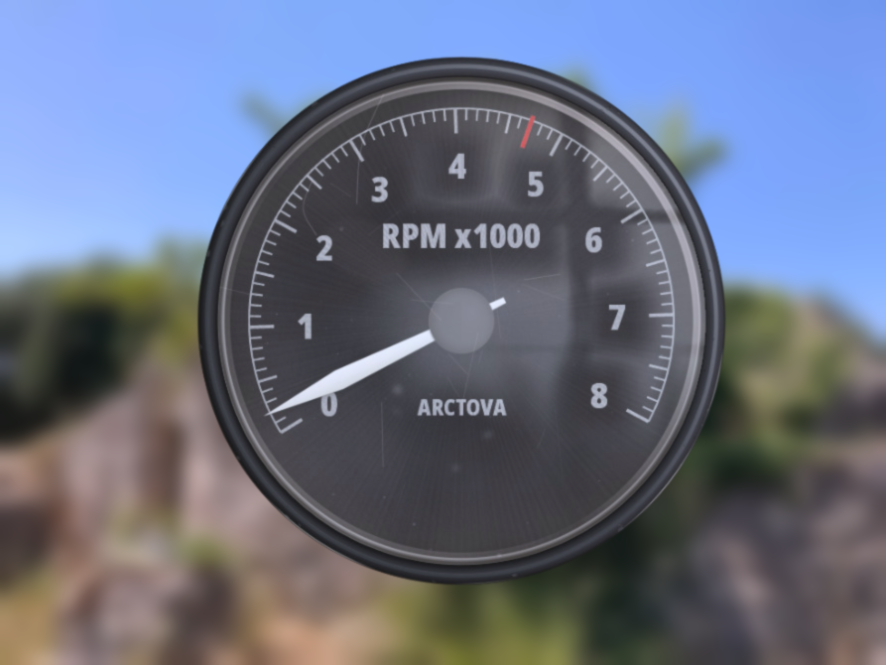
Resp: 200 rpm
